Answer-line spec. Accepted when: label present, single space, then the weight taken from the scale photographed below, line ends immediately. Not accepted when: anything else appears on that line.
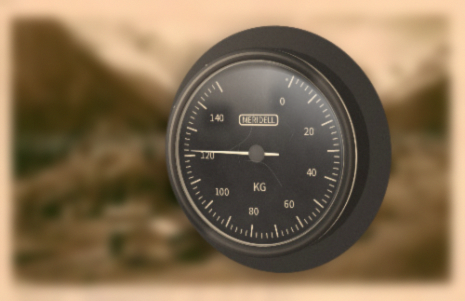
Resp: 122 kg
